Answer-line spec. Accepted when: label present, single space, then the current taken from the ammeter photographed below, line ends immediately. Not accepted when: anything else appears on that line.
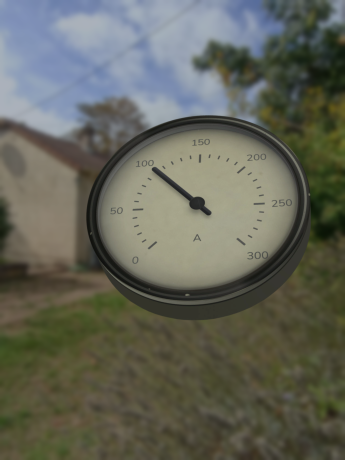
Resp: 100 A
